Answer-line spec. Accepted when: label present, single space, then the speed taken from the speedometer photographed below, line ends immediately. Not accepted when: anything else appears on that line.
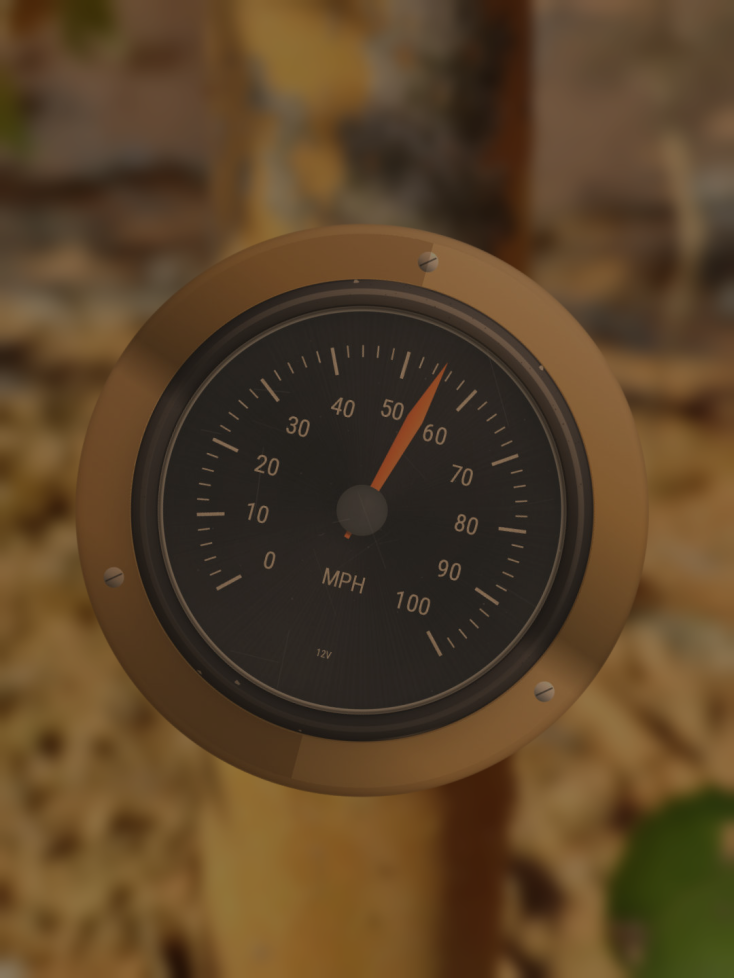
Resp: 55 mph
